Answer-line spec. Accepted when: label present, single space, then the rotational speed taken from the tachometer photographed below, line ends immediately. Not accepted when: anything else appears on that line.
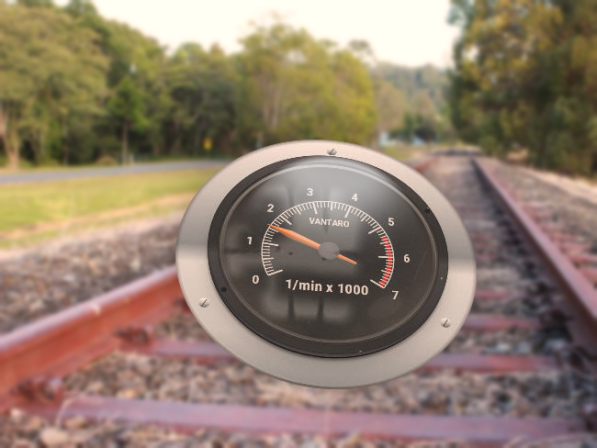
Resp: 1500 rpm
